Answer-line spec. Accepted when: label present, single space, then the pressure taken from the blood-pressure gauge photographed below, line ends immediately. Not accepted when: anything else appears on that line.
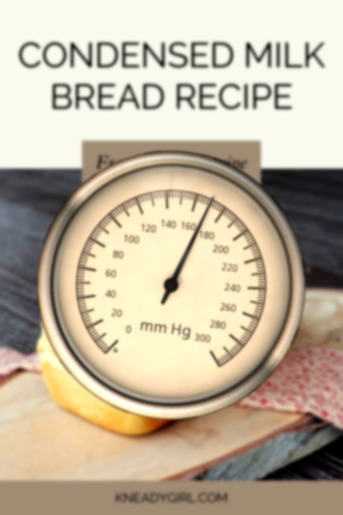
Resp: 170 mmHg
